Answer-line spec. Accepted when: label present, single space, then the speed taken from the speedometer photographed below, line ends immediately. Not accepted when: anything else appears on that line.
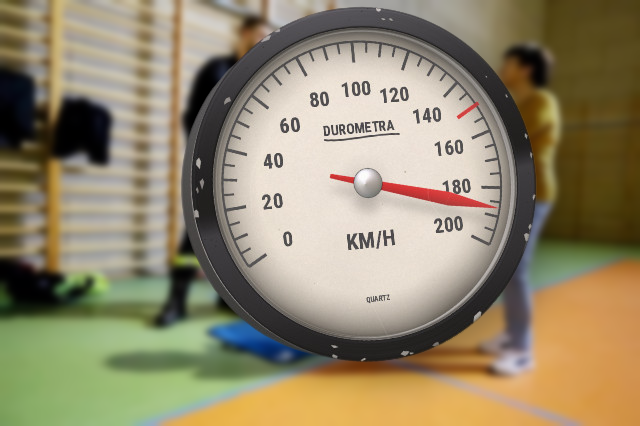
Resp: 187.5 km/h
